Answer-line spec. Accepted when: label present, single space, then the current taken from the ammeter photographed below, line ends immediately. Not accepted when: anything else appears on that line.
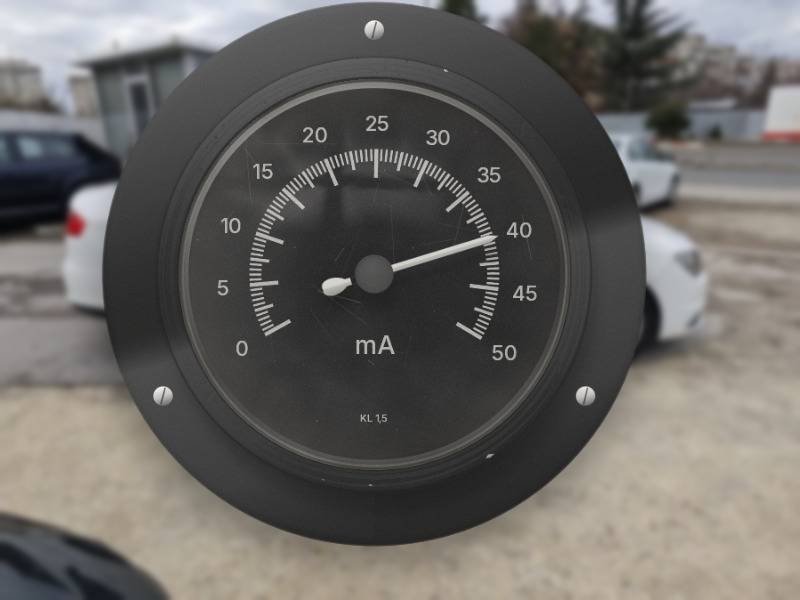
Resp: 40 mA
